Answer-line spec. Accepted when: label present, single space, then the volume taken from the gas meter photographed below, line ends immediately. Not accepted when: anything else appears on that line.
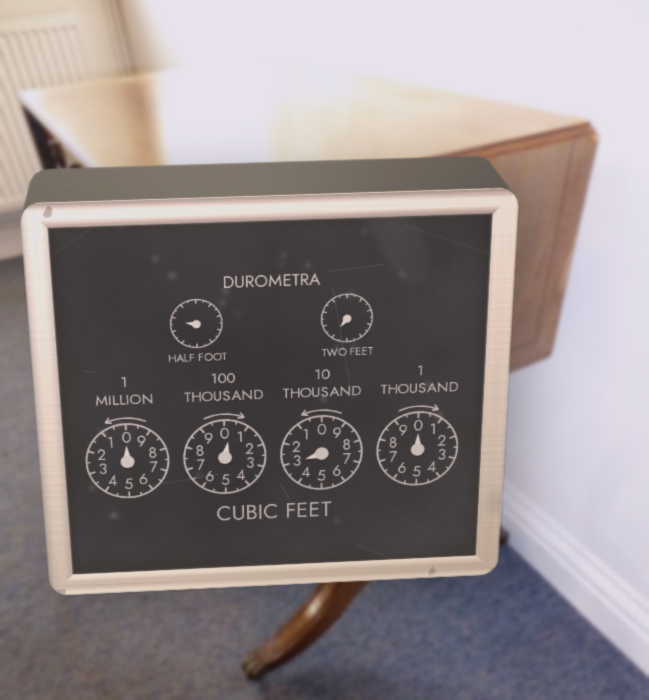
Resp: 3000 ft³
